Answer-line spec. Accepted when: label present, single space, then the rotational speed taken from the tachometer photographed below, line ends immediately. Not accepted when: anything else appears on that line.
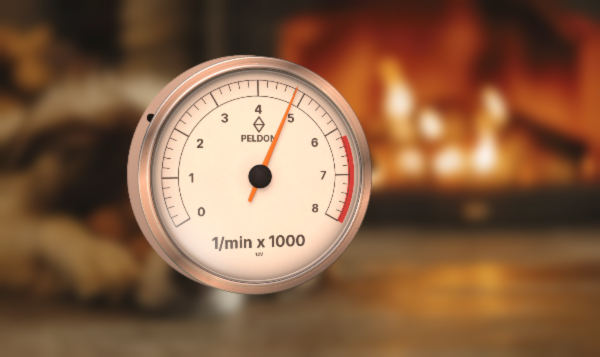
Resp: 4800 rpm
